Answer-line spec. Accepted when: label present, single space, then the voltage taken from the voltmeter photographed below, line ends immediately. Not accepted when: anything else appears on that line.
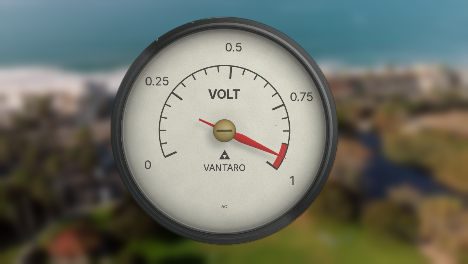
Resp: 0.95 V
